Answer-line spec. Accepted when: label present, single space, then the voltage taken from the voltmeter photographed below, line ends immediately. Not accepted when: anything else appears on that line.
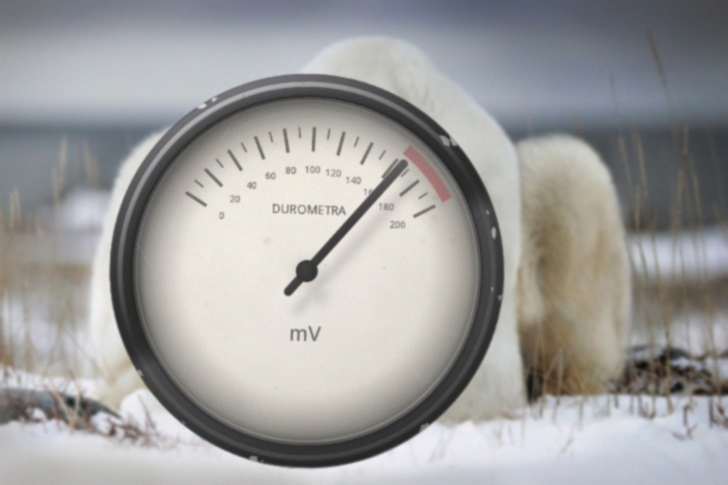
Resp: 165 mV
